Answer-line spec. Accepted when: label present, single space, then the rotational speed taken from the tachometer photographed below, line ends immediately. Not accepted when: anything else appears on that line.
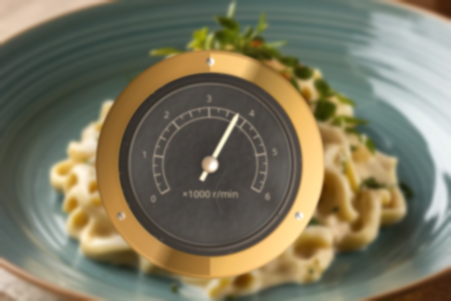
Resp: 3750 rpm
